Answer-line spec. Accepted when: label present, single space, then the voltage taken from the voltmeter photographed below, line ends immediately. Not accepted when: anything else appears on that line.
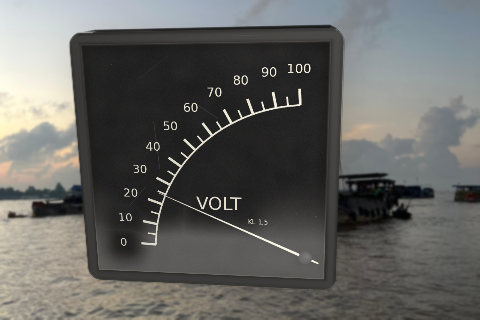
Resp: 25 V
